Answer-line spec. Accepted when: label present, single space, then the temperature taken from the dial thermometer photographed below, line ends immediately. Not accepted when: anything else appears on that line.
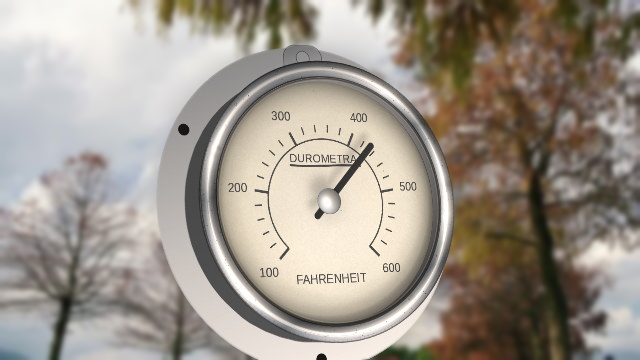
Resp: 430 °F
